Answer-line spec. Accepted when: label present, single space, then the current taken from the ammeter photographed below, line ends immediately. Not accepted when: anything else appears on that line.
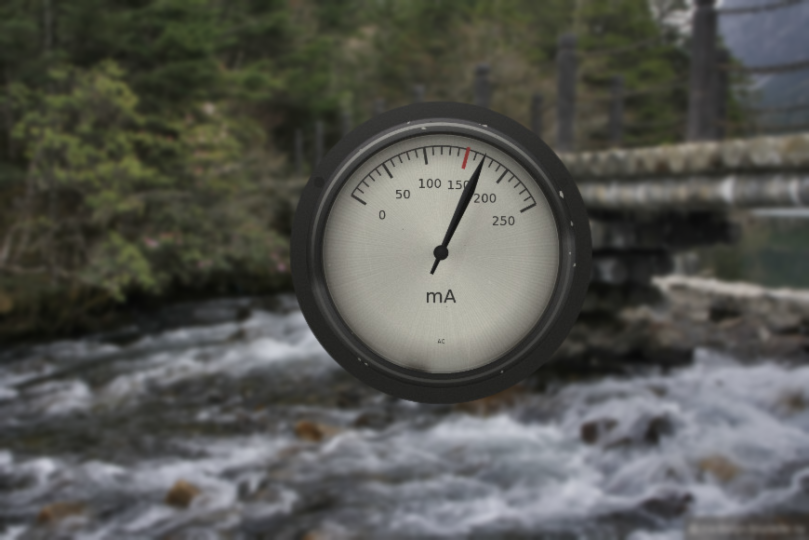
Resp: 170 mA
